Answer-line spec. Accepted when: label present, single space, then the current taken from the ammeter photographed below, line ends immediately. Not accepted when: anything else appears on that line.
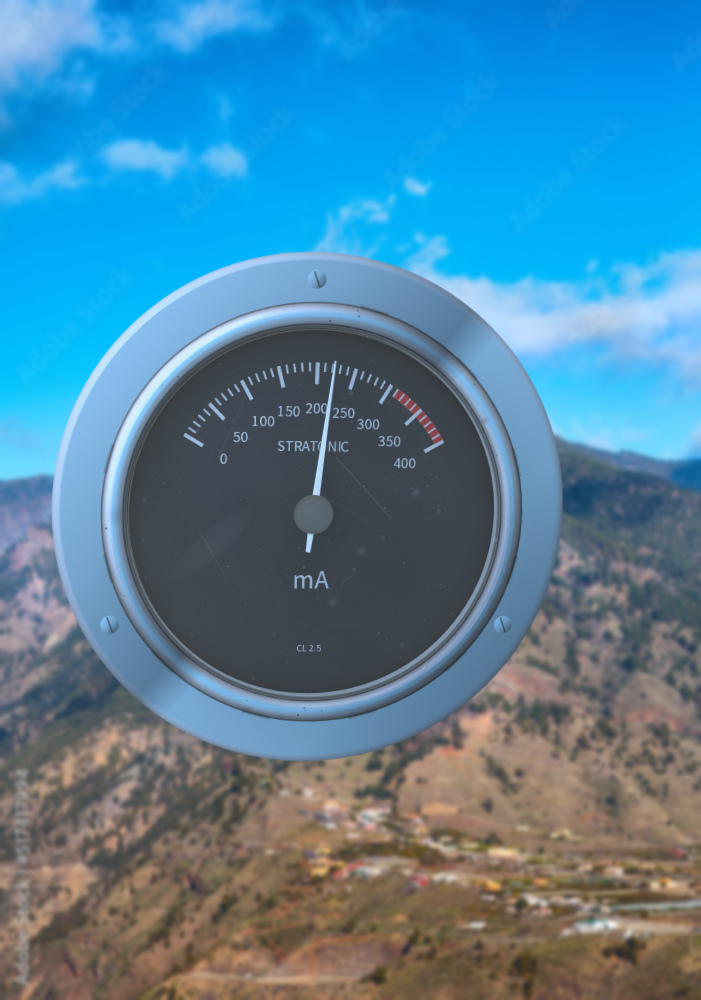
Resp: 220 mA
